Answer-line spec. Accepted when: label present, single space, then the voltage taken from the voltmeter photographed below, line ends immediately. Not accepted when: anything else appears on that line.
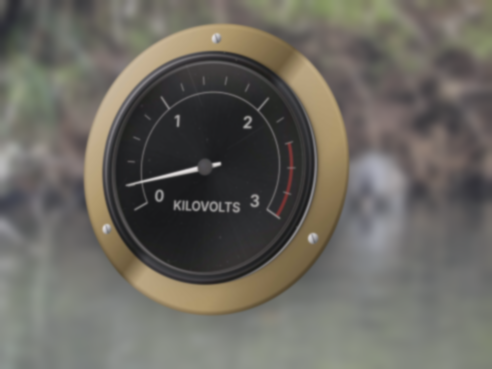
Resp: 0.2 kV
